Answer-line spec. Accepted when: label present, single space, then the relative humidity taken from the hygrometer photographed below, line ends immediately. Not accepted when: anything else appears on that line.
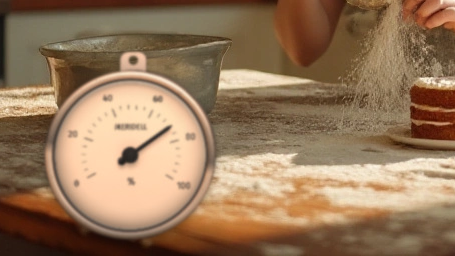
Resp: 72 %
